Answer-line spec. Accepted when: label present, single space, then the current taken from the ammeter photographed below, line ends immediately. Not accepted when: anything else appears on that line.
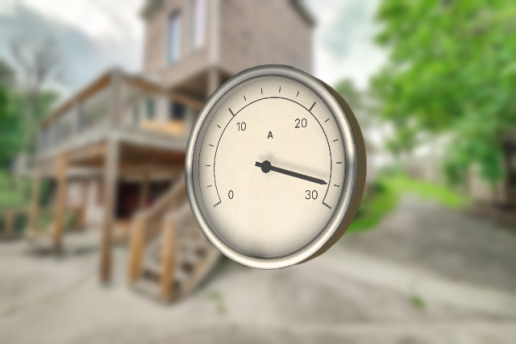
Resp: 28 A
